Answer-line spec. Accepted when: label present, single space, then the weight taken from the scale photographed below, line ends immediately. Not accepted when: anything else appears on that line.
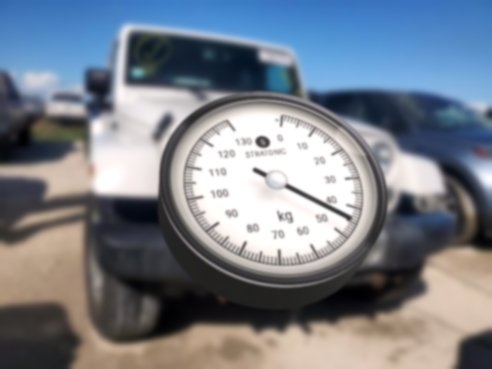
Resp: 45 kg
